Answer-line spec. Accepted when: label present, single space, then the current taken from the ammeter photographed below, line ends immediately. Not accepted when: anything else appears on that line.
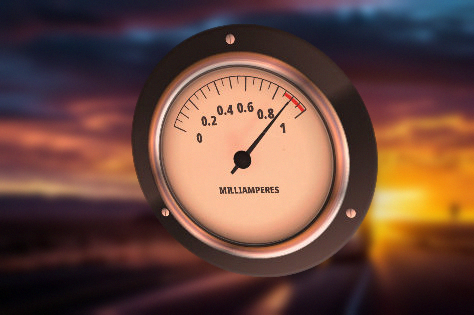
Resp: 0.9 mA
